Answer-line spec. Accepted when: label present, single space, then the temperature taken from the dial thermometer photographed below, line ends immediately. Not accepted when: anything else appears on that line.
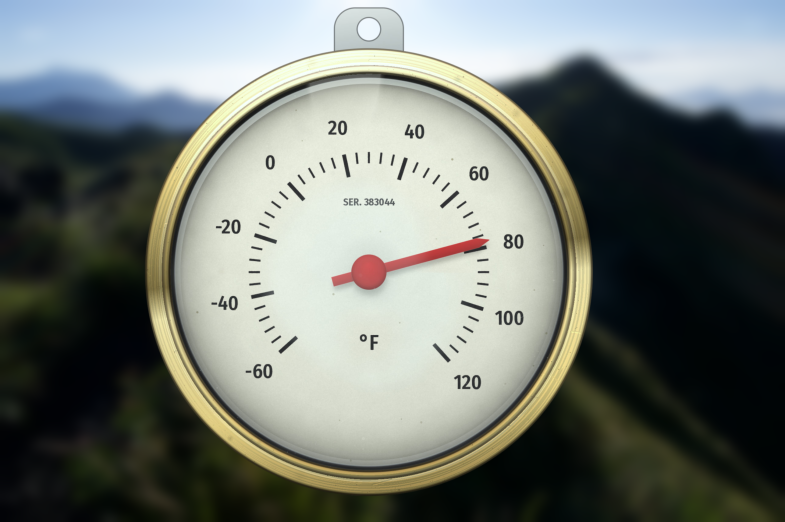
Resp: 78 °F
